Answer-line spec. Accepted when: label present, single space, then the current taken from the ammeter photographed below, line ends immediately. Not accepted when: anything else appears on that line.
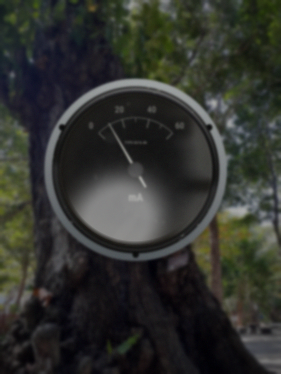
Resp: 10 mA
